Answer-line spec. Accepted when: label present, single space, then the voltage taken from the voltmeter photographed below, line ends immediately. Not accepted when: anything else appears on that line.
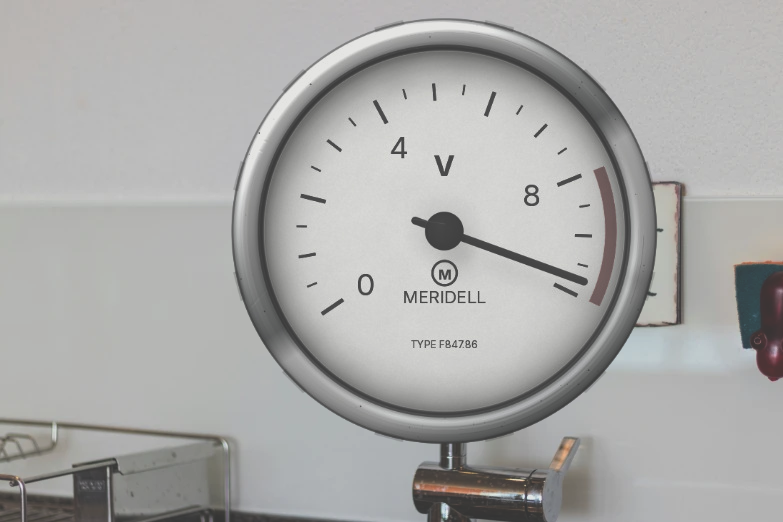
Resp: 9.75 V
